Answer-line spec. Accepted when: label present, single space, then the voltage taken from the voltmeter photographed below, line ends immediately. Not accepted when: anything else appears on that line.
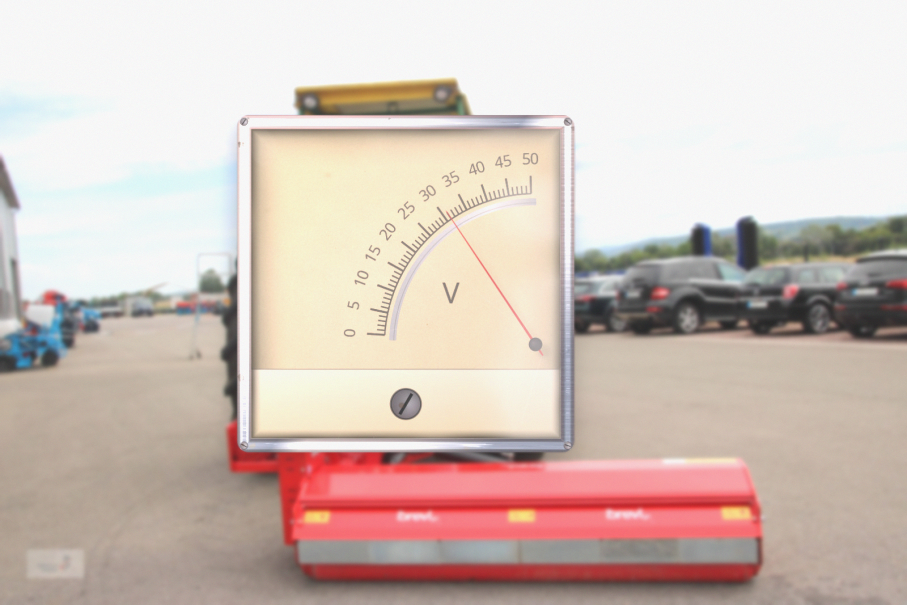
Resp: 31 V
